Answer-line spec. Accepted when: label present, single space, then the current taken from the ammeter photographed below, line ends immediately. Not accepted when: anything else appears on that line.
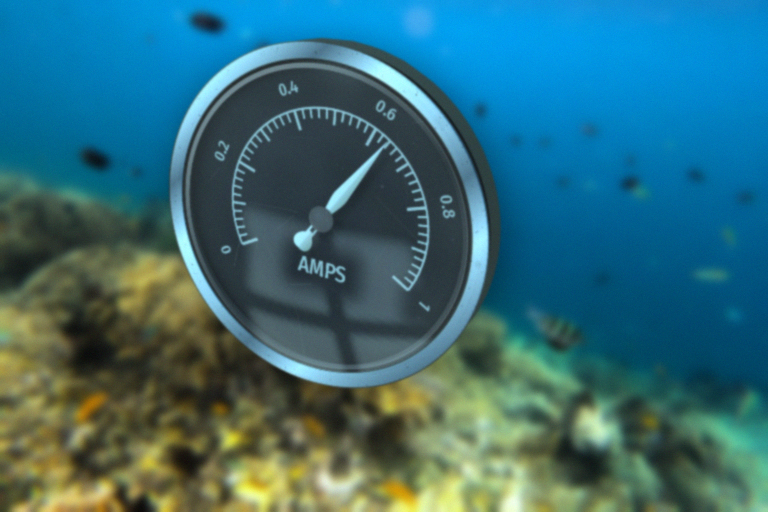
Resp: 0.64 A
